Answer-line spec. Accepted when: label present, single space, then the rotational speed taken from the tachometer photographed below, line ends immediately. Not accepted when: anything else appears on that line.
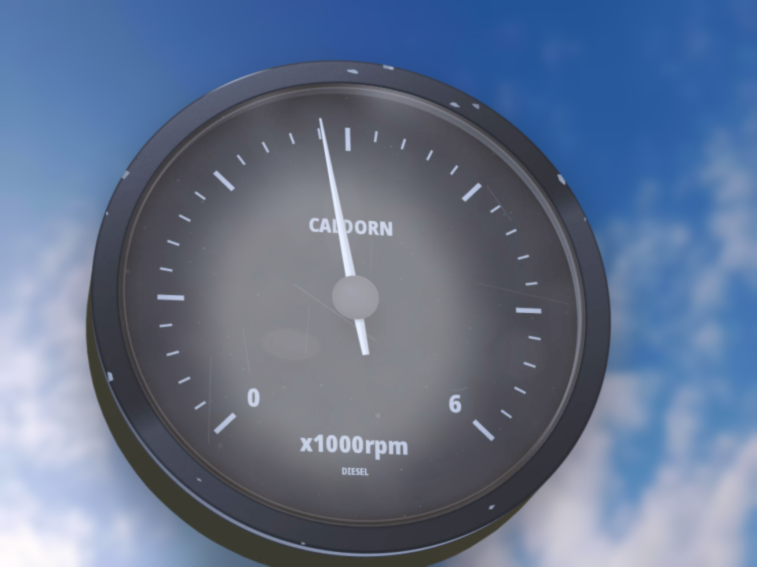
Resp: 2800 rpm
